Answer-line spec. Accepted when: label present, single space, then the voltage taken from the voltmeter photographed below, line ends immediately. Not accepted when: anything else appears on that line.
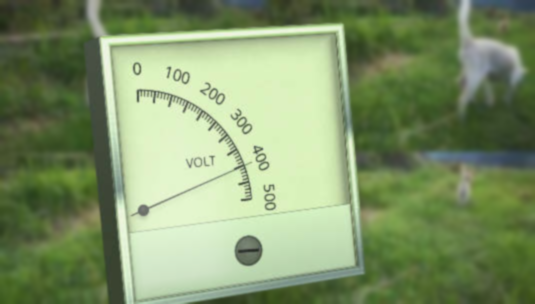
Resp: 400 V
